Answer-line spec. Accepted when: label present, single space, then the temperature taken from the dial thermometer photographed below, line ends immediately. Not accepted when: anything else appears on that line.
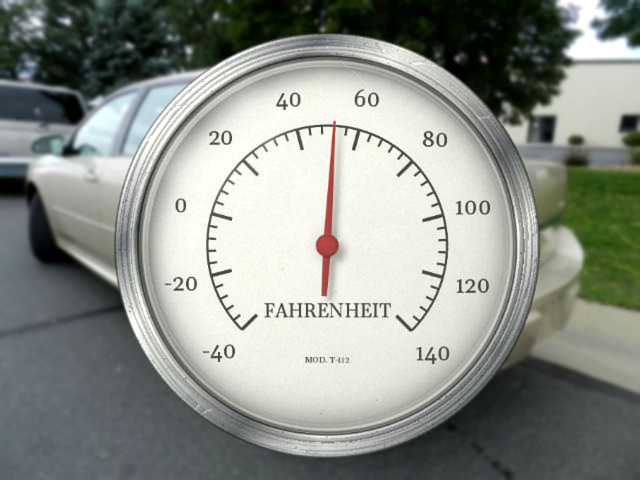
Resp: 52 °F
